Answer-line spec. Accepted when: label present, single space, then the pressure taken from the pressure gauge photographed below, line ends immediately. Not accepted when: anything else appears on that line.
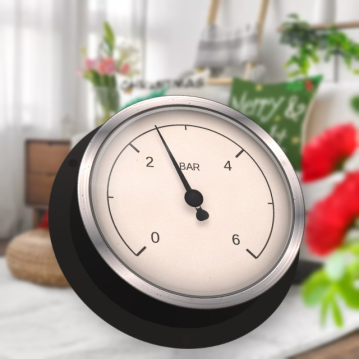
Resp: 2.5 bar
